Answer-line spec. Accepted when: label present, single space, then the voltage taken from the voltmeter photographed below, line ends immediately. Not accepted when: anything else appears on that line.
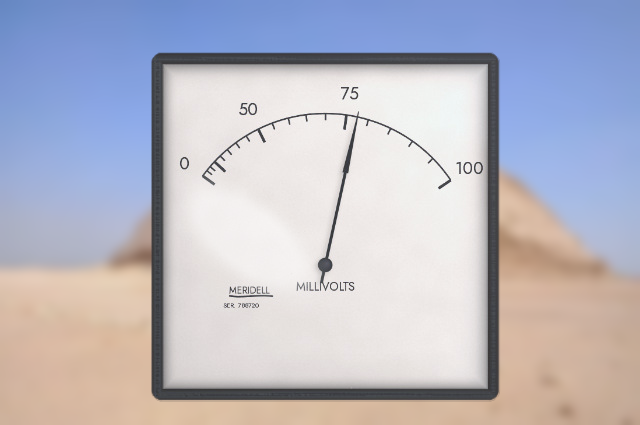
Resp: 77.5 mV
